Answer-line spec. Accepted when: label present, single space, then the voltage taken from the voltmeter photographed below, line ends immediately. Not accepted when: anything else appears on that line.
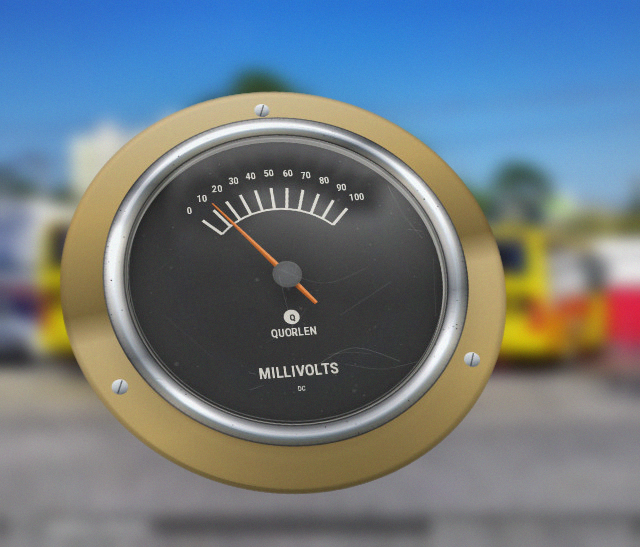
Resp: 10 mV
